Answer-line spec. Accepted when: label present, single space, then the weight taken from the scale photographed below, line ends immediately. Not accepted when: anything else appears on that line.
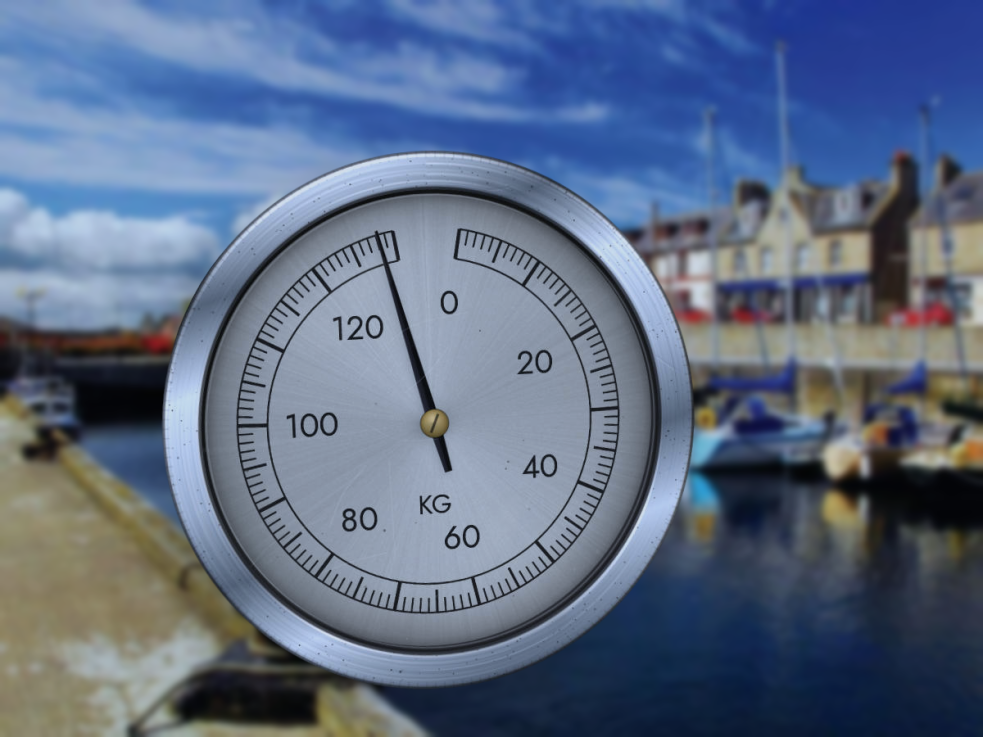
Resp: 128 kg
